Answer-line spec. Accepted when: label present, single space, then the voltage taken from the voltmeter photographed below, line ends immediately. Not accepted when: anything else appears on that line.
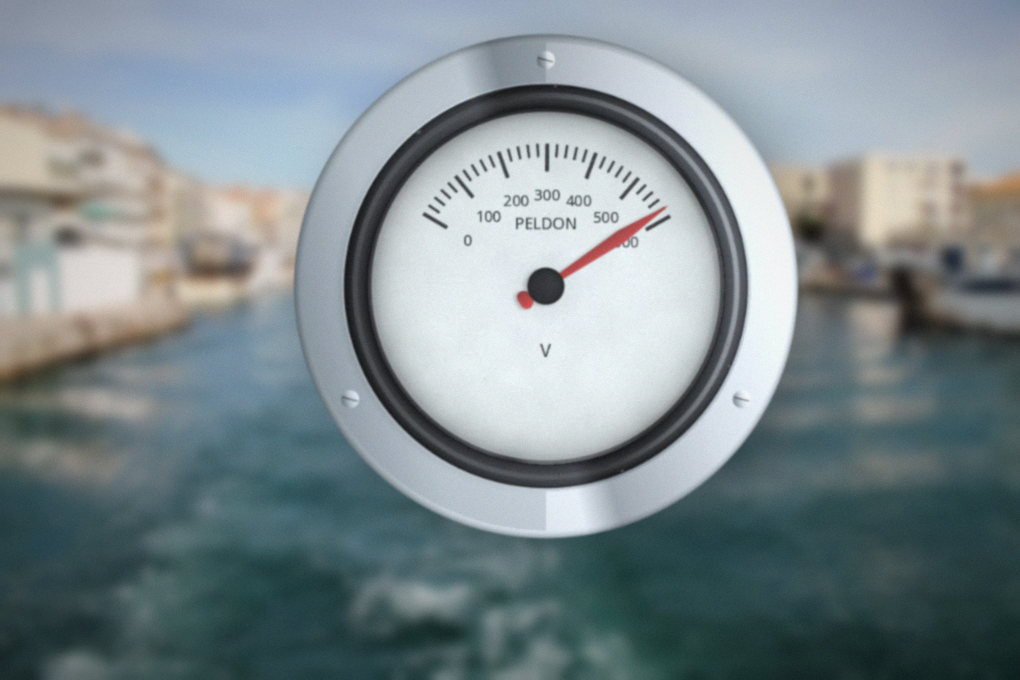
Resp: 580 V
